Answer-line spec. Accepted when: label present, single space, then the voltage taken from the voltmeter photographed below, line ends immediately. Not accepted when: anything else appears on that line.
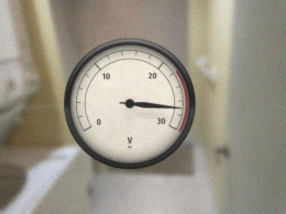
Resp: 27 V
